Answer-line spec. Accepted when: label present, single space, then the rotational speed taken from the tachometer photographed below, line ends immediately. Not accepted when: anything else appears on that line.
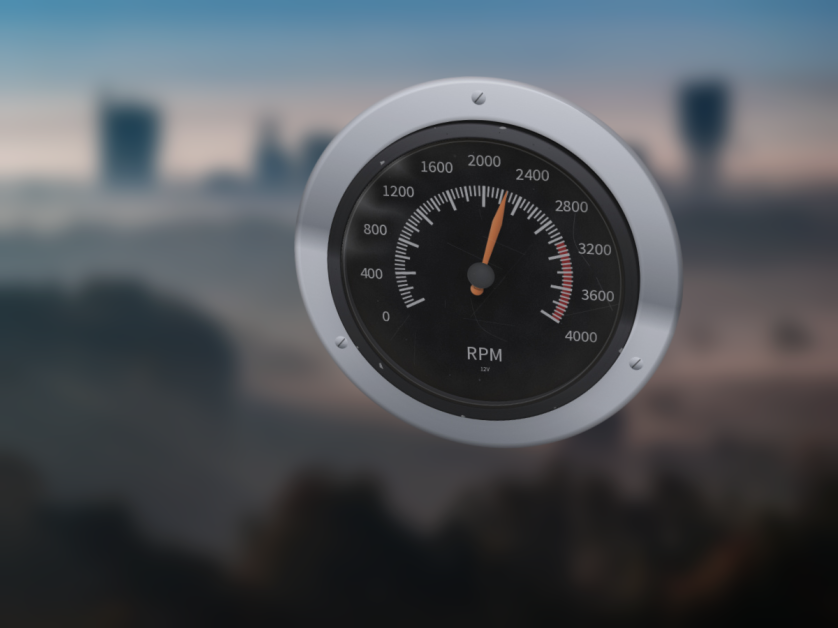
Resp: 2250 rpm
